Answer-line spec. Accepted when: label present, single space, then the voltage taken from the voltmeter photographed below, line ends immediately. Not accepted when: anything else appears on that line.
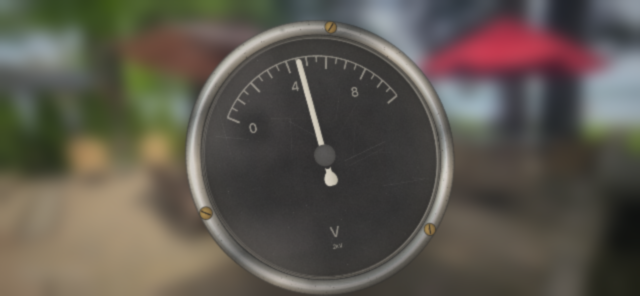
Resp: 4.5 V
